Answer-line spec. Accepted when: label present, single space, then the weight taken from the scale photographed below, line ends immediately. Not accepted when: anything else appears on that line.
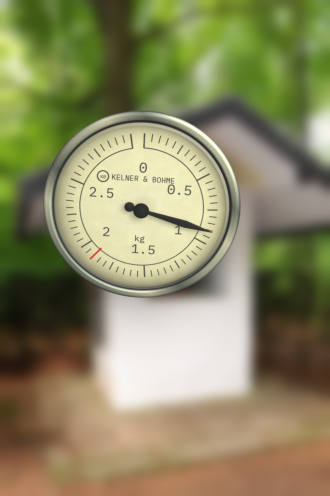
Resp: 0.9 kg
